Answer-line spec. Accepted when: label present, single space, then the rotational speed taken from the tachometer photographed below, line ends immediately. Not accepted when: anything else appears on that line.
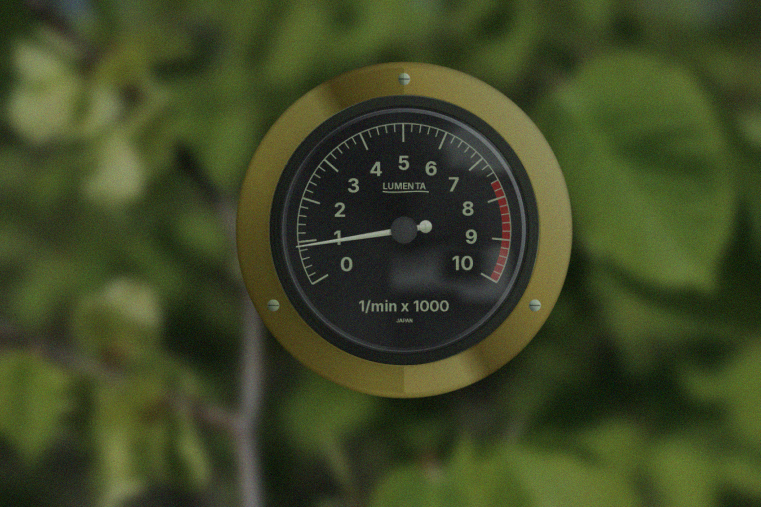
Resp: 900 rpm
